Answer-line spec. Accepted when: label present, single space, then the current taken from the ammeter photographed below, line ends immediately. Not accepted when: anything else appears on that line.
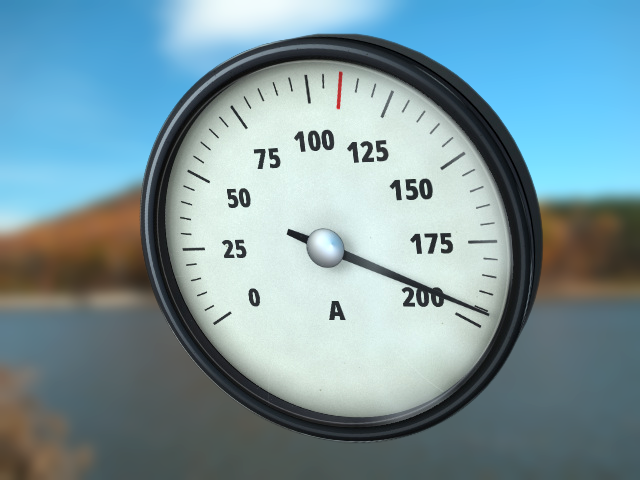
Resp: 195 A
